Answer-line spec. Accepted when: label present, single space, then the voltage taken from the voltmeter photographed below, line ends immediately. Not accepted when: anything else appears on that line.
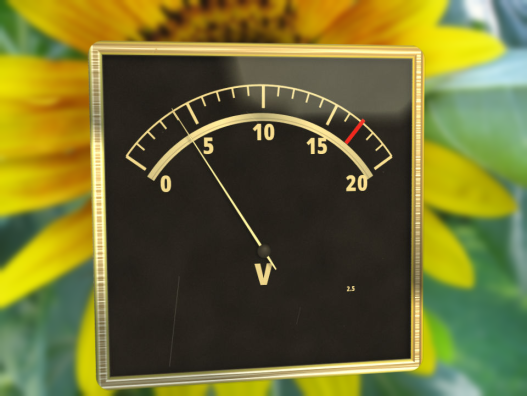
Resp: 4 V
